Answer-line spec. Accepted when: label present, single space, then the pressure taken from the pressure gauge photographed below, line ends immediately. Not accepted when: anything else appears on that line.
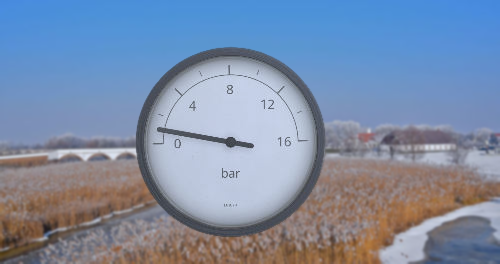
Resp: 1 bar
